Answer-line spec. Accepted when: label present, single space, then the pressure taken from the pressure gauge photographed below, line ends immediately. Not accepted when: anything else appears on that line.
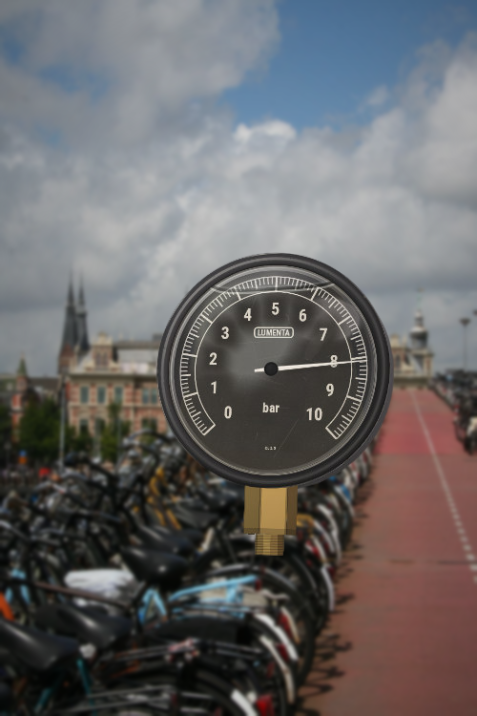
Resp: 8.1 bar
